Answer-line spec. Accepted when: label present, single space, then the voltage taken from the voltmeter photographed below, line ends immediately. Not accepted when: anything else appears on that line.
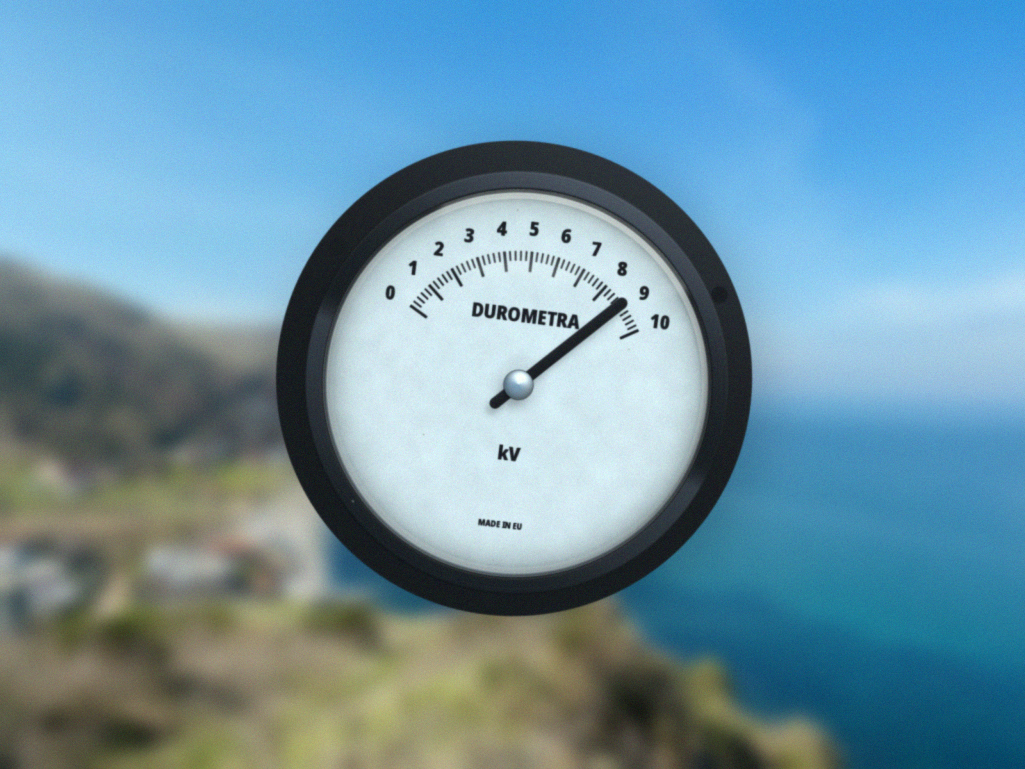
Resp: 8.8 kV
